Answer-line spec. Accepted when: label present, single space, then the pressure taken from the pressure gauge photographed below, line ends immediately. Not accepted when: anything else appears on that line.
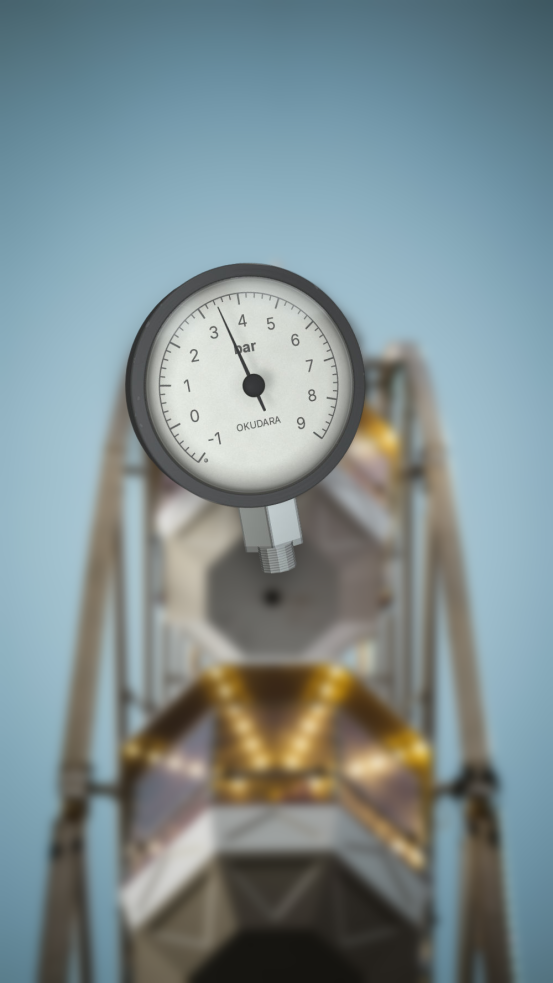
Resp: 3.4 bar
